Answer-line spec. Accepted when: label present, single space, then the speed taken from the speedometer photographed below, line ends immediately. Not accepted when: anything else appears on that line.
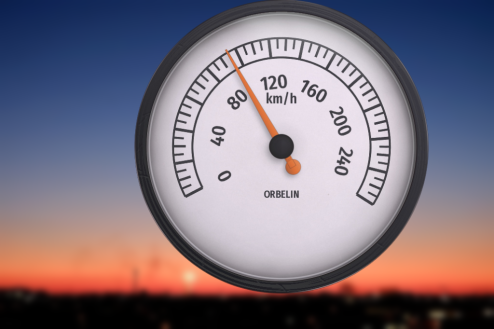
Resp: 95 km/h
